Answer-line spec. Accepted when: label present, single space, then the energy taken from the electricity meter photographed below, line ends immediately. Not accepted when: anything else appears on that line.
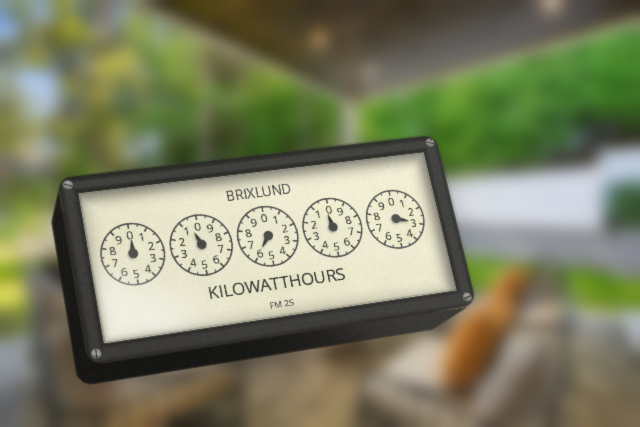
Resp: 603 kWh
